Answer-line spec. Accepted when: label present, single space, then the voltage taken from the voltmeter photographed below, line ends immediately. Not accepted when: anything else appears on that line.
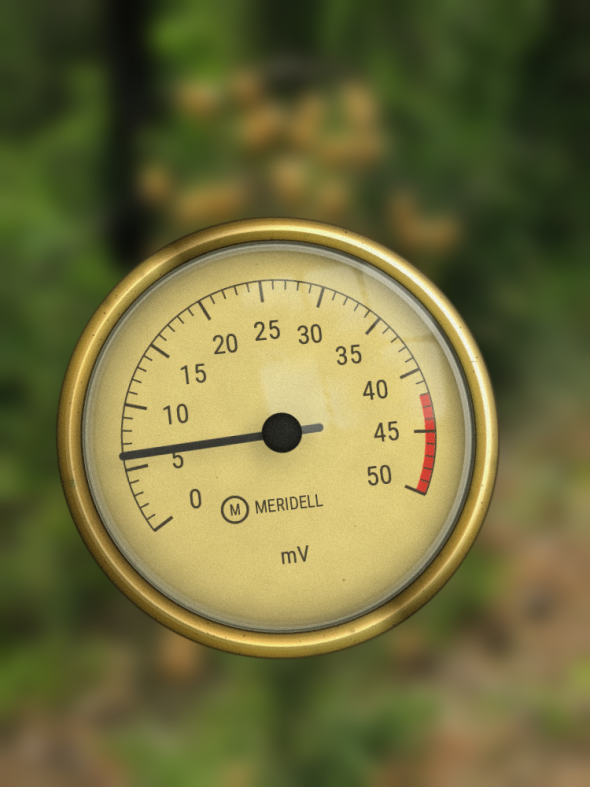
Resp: 6 mV
